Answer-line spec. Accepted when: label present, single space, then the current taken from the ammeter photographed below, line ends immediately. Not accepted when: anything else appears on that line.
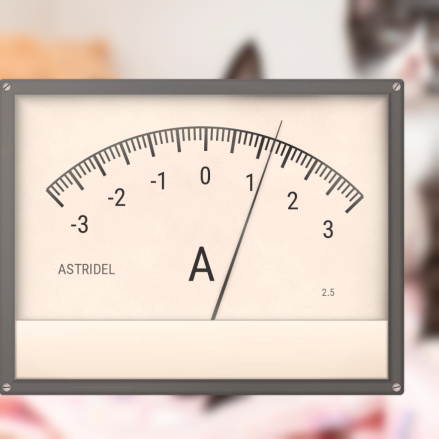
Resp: 1.2 A
